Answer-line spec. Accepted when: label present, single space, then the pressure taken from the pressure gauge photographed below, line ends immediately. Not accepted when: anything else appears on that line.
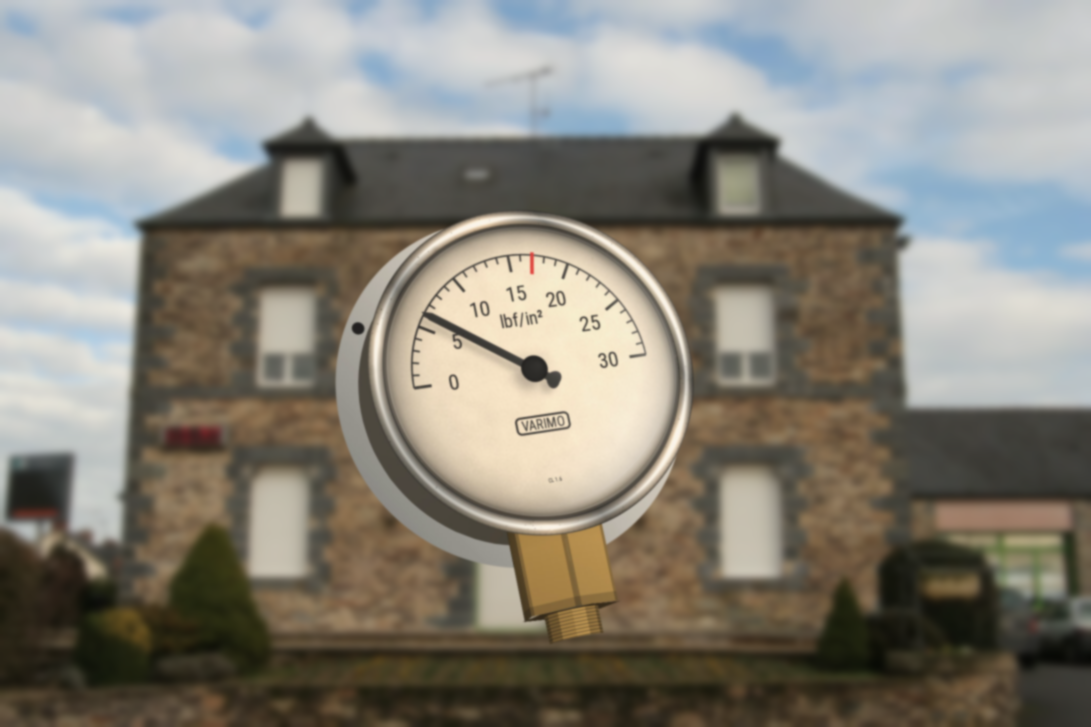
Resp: 6 psi
